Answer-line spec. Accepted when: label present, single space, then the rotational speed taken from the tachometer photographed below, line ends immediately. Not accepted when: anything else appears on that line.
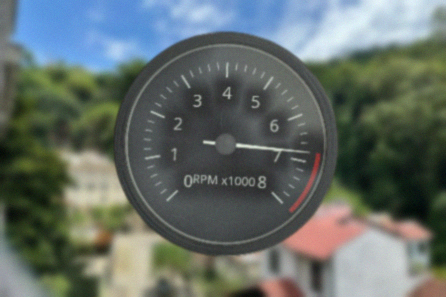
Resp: 6800 rpm
